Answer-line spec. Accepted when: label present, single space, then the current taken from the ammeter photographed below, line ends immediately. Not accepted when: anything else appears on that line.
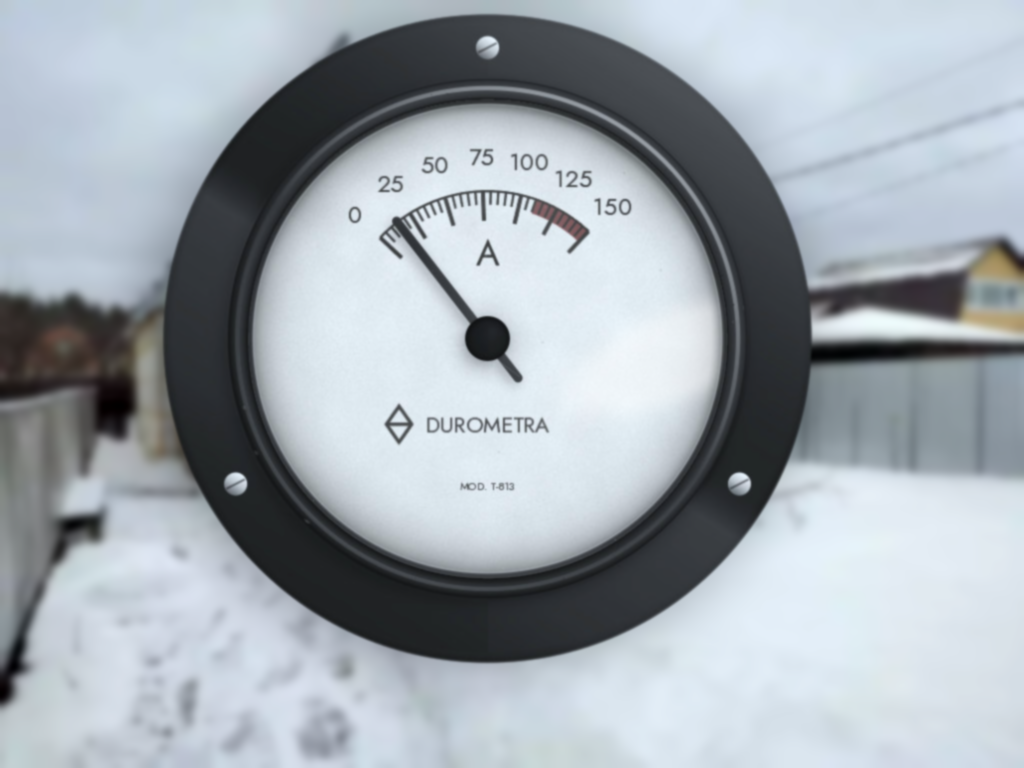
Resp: 15 A
